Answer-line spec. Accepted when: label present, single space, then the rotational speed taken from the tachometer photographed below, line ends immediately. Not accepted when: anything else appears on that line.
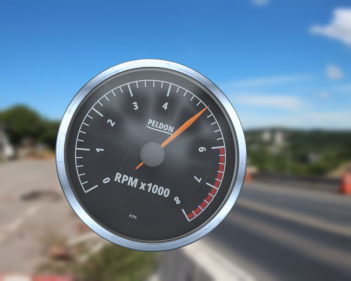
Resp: 5000 rpm
